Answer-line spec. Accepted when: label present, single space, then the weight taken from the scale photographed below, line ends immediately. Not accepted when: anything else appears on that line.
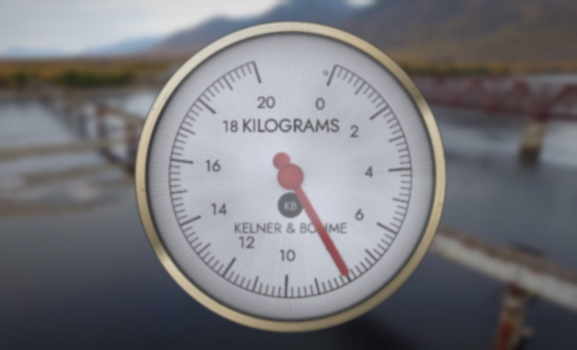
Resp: 8 kg
